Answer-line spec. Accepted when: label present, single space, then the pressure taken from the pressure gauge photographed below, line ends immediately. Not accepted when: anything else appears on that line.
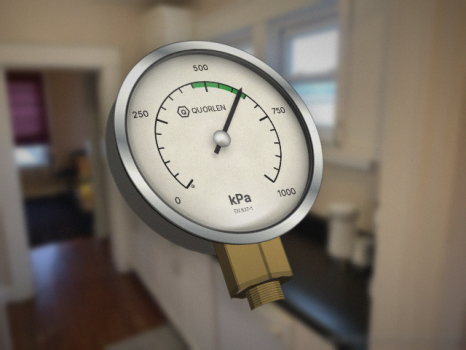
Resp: 625 kPa
